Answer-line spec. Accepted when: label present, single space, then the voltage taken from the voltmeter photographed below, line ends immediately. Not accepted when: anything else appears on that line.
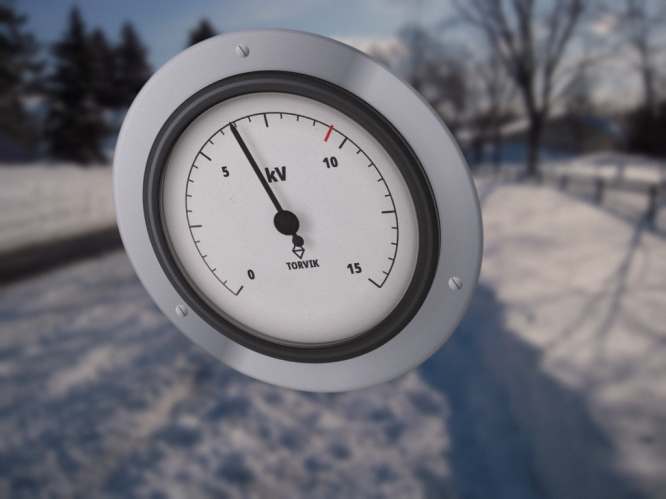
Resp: 6.5 kV
